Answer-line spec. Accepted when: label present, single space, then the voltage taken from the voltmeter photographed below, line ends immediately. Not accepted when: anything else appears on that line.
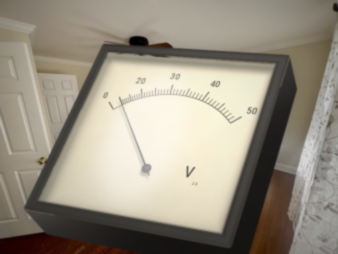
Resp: 10 V
